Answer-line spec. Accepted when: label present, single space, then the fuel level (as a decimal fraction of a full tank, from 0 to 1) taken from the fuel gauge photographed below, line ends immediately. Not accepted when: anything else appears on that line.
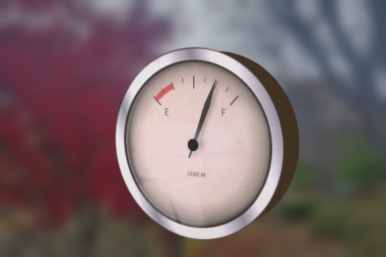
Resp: 0.75
